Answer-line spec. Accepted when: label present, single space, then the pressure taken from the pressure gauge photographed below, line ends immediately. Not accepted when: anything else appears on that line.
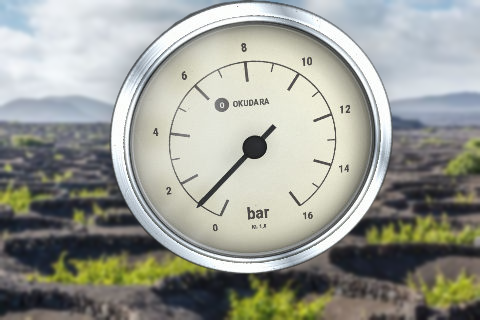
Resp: 1 bar
